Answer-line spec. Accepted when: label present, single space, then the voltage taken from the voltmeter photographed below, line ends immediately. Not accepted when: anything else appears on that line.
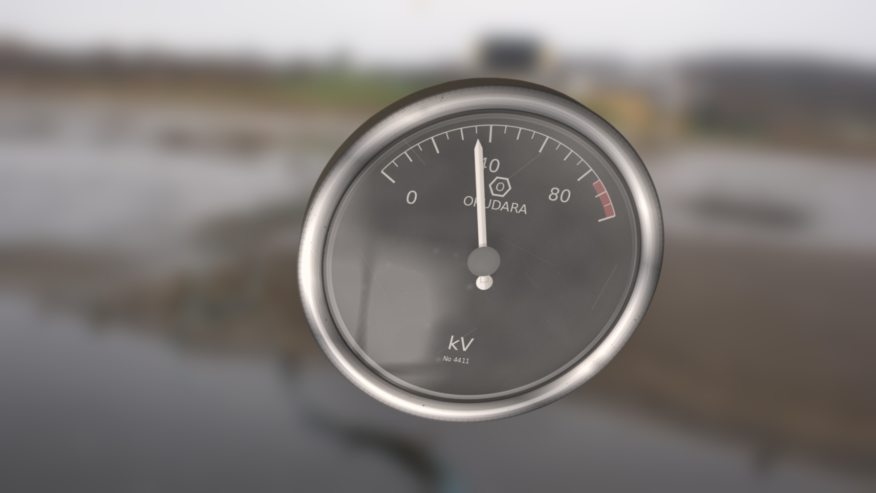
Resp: 35 kV
